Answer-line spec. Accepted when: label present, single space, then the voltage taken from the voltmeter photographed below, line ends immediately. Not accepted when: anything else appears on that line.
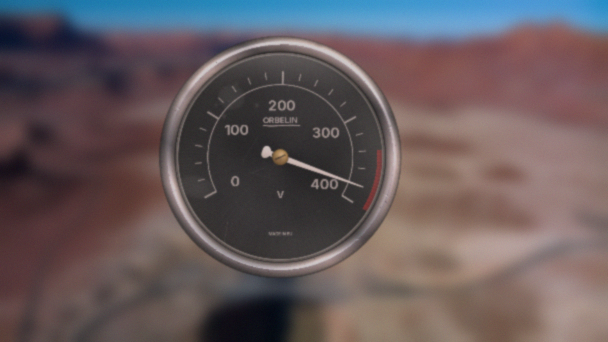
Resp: 380 V
